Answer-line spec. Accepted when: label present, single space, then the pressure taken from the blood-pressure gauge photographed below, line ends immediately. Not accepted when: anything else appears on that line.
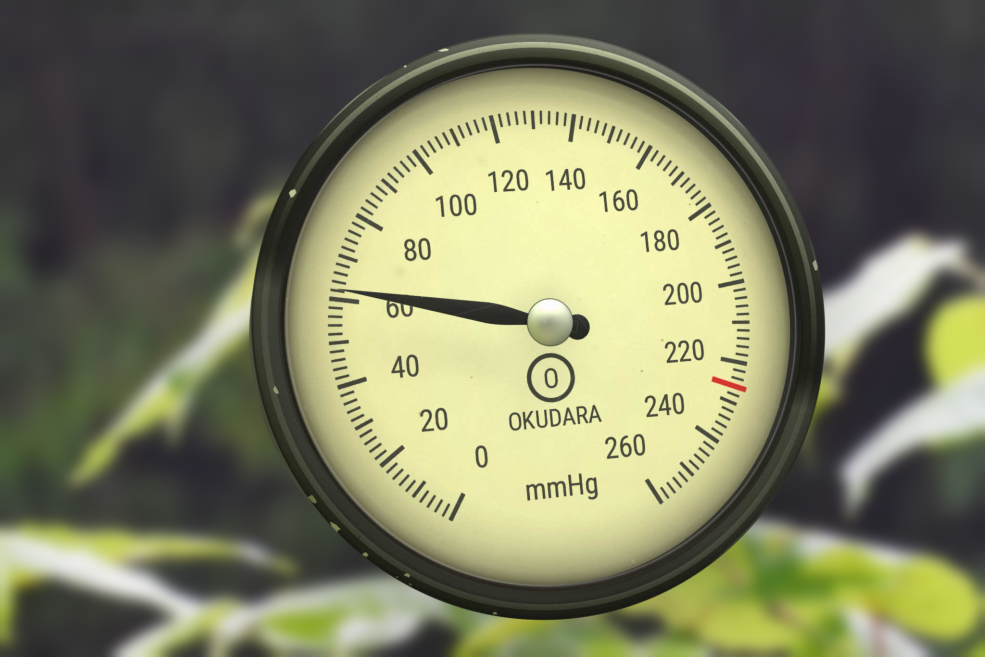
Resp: 62 mmHg
